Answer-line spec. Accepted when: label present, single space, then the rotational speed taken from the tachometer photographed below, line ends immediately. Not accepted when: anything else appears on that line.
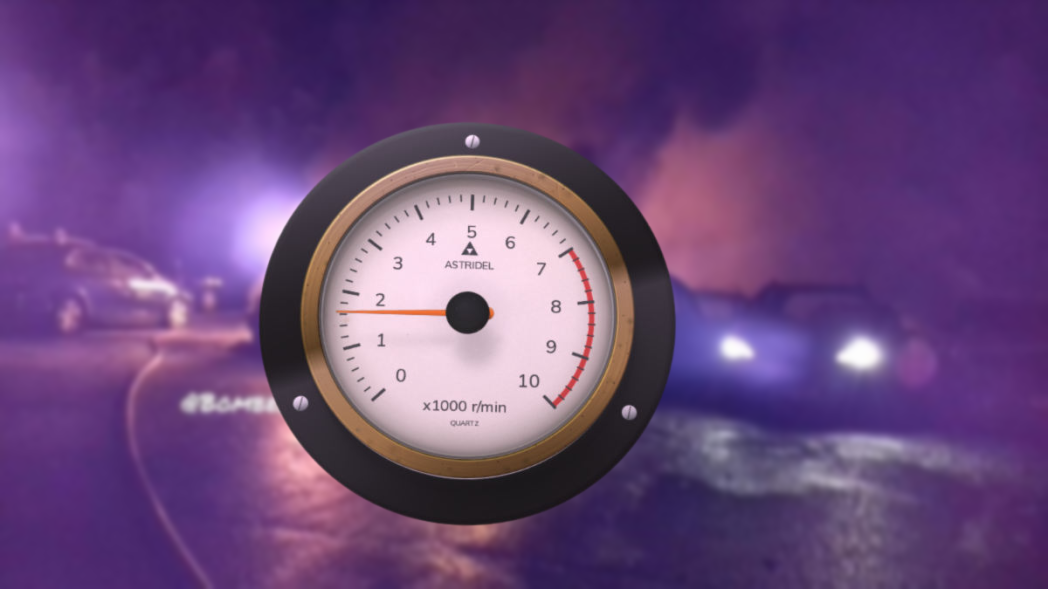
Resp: 1600 rpm
